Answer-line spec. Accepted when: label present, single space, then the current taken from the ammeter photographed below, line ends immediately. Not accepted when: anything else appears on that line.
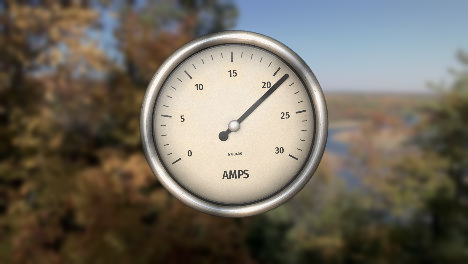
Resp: 21 A
